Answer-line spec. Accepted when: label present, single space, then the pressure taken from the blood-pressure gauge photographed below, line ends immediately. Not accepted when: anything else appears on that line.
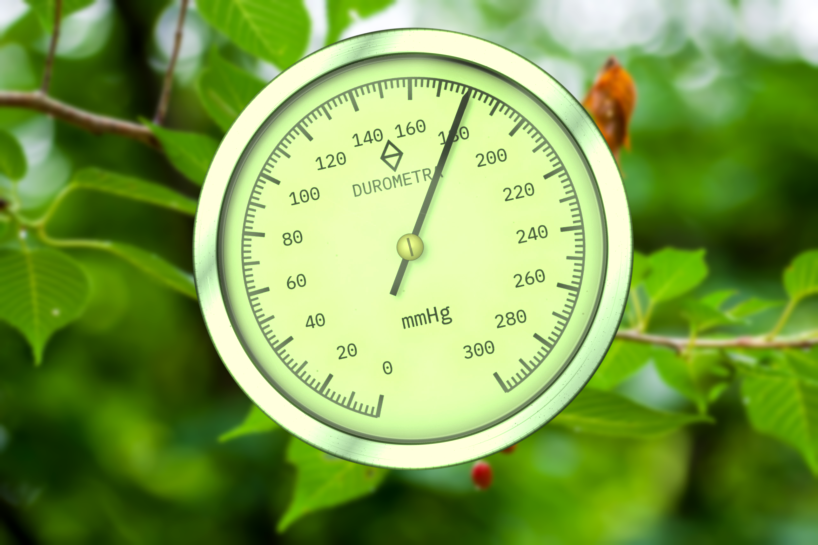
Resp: 180 mmHg
